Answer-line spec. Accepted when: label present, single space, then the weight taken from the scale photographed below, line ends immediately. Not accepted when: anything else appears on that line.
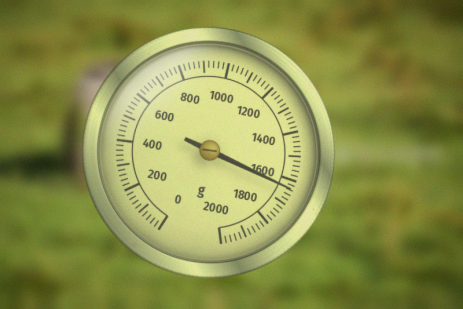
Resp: 1640 g
